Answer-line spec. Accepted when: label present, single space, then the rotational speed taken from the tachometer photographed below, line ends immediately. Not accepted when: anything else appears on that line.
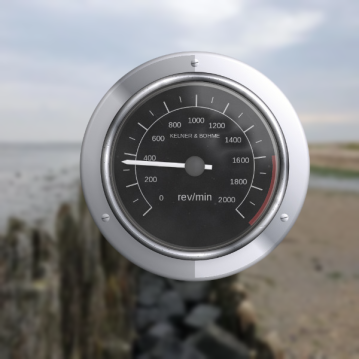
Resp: 350 rpm
